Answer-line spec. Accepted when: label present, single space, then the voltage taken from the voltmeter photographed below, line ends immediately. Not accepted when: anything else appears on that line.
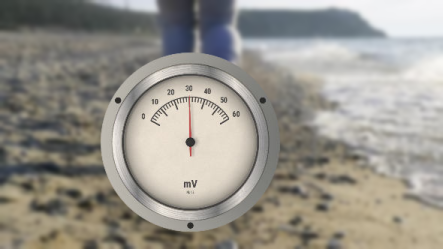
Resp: 30 mV
